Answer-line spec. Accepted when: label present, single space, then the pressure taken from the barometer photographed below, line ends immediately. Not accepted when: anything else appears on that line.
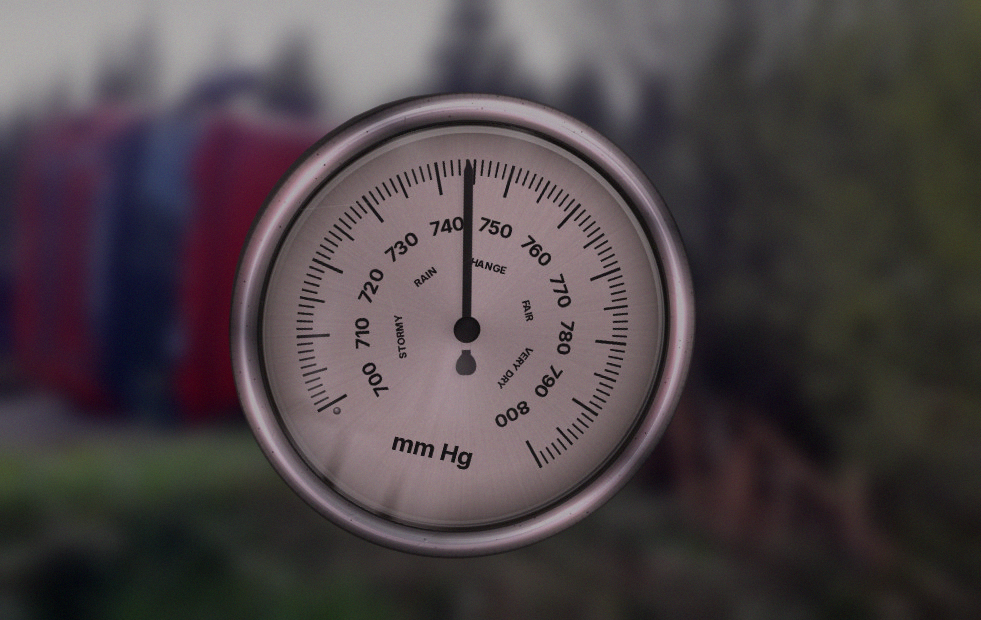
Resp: 744 mmHg
